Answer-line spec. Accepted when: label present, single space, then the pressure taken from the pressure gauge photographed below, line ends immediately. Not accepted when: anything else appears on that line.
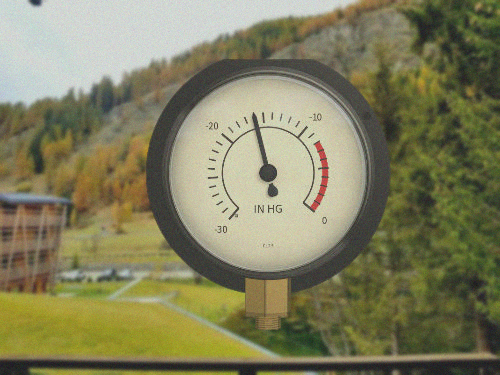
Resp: -16 inHg
